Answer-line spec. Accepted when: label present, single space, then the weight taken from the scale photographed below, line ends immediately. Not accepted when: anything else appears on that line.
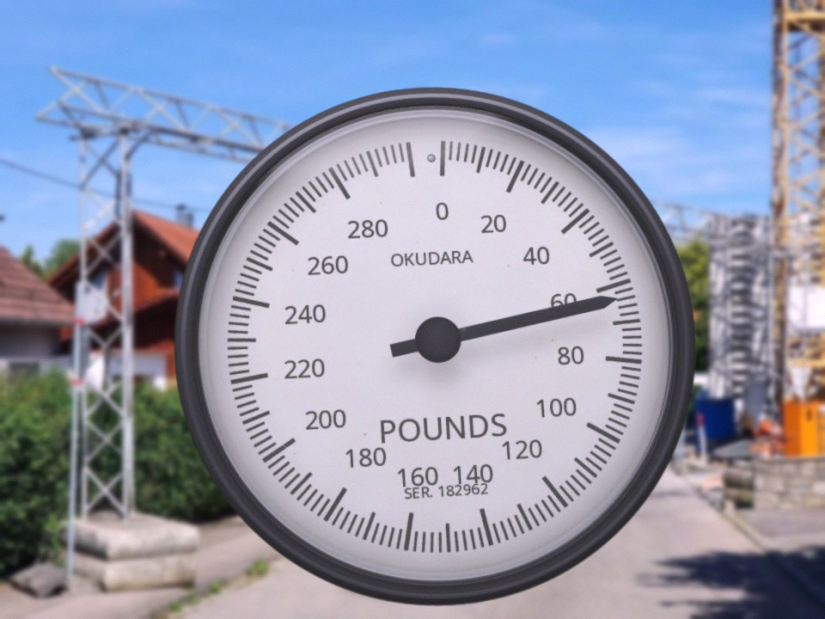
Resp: 64 lb
